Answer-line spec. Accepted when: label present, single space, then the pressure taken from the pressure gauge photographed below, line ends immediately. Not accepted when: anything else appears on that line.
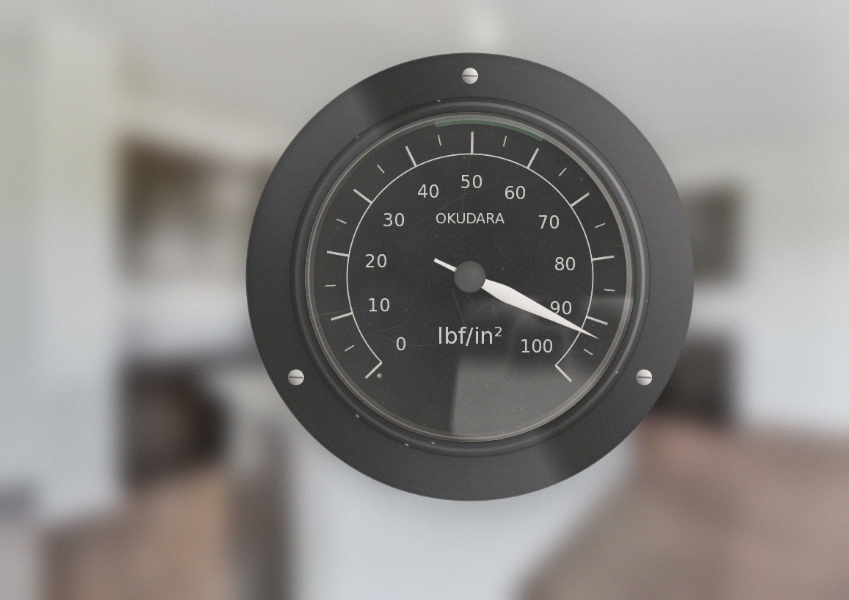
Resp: 92.5 psi
